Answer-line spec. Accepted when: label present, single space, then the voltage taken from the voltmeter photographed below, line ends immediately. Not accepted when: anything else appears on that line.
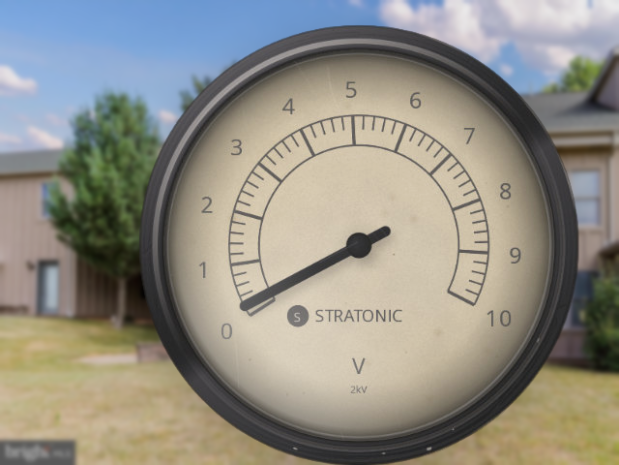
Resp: 0.2 V
